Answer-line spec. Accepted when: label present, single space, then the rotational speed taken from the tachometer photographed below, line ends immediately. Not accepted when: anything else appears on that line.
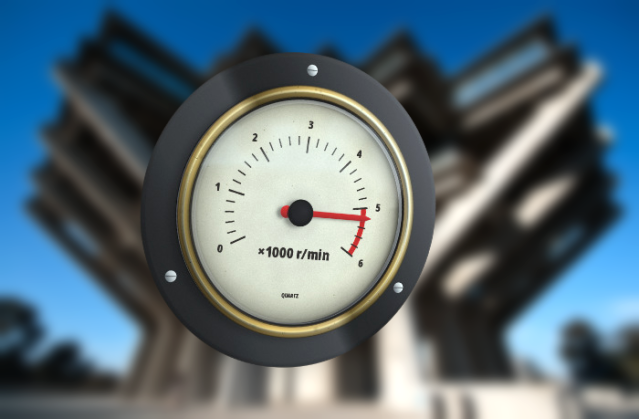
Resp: 5200 rpm
